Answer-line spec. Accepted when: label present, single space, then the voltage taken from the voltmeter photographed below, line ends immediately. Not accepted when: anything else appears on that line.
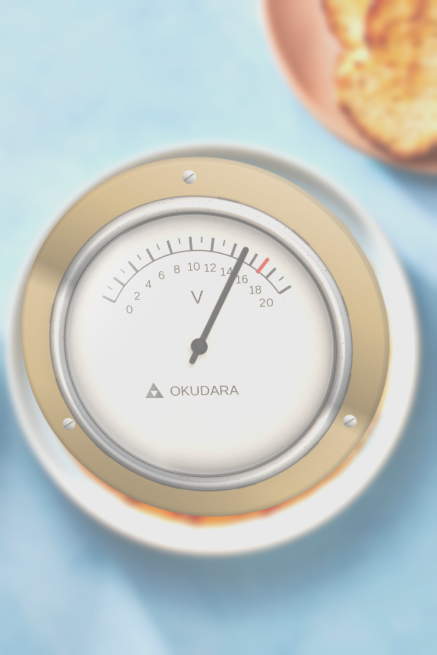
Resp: 15 V
